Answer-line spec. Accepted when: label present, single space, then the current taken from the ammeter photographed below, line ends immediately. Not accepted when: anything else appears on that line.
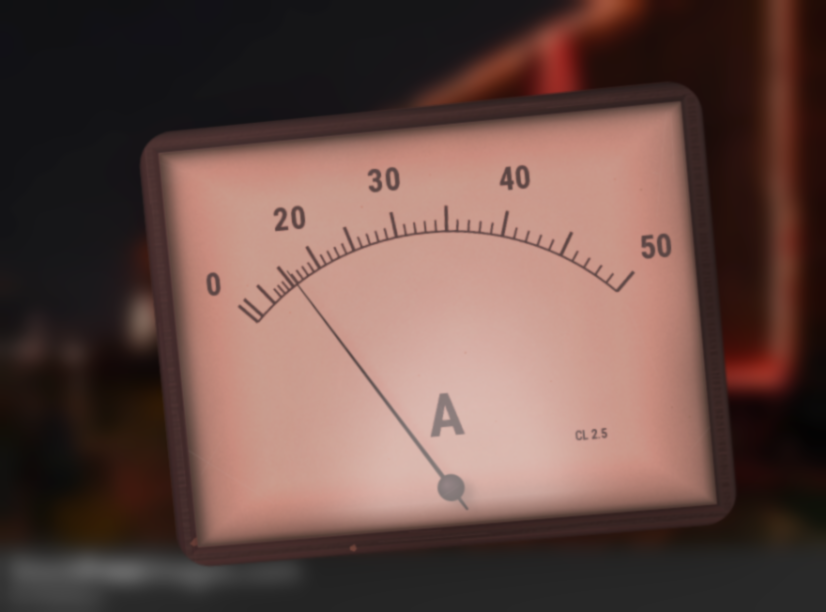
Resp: 16 A
